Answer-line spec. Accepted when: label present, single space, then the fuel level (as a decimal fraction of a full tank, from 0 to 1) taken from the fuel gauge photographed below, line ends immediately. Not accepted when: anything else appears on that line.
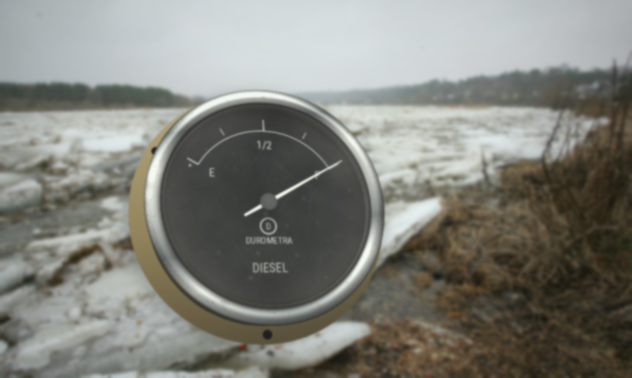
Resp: 1
